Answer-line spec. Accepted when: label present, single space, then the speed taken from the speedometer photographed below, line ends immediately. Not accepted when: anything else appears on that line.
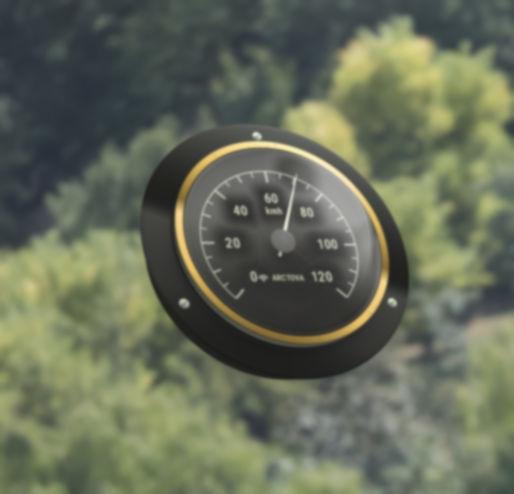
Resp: 70 km/h
